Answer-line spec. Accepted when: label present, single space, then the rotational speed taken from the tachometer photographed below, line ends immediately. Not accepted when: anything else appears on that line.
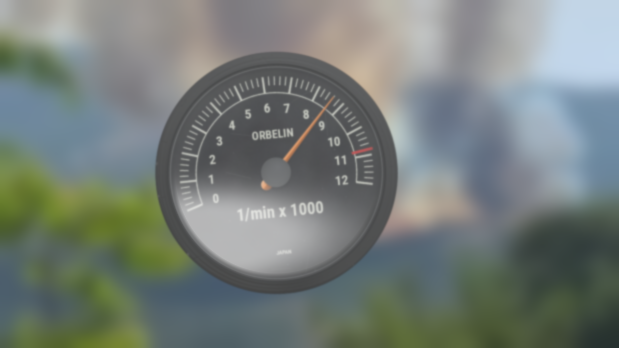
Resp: 8600 rpm
